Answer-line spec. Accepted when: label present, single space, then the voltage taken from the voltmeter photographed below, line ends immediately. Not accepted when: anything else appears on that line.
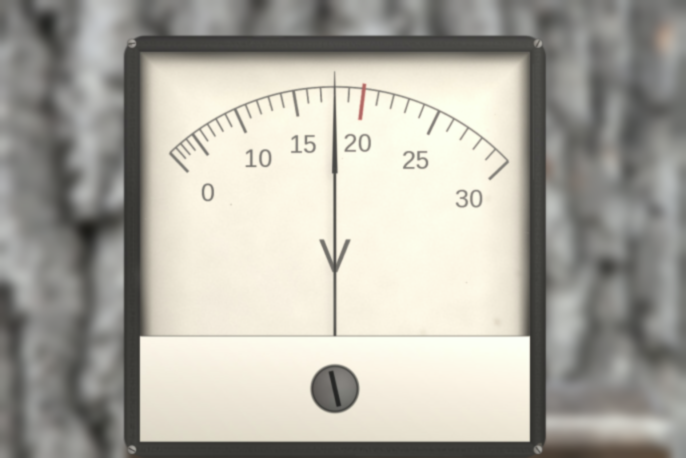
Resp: 18 V
